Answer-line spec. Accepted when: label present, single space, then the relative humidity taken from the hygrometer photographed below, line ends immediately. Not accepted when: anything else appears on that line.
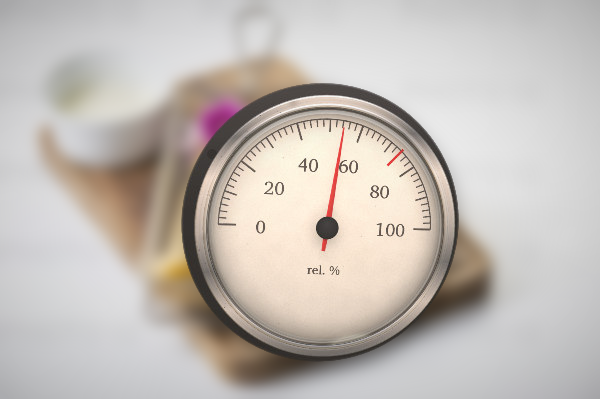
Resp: 54 %
